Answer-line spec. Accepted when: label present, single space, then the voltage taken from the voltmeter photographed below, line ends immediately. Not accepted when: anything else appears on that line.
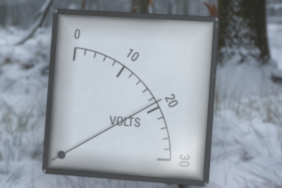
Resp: 19 V
